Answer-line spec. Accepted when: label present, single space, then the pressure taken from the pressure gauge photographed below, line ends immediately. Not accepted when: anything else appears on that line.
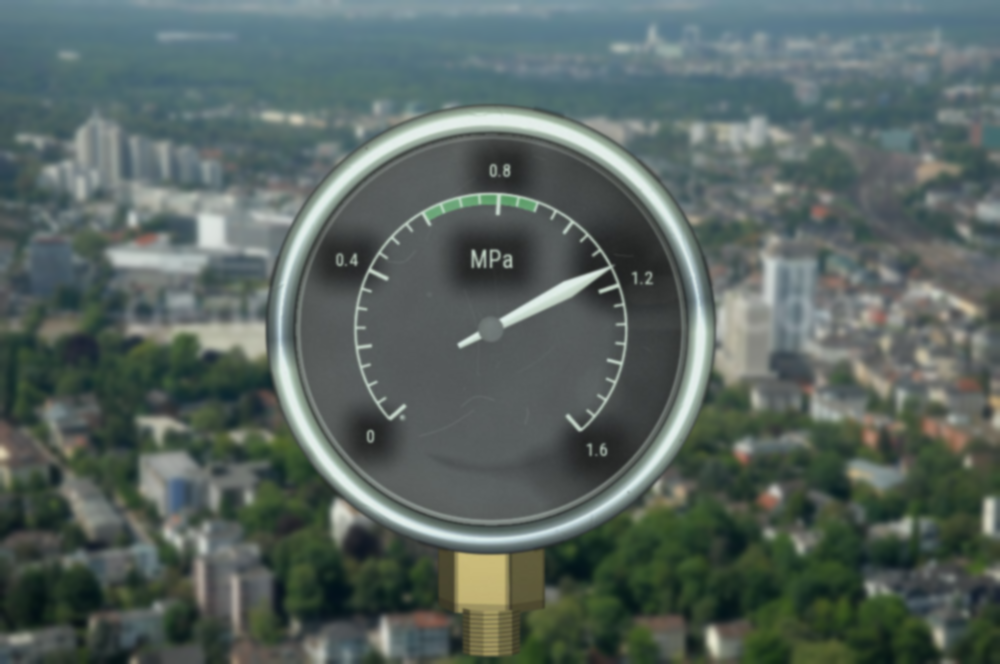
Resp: 1.15 MPa
